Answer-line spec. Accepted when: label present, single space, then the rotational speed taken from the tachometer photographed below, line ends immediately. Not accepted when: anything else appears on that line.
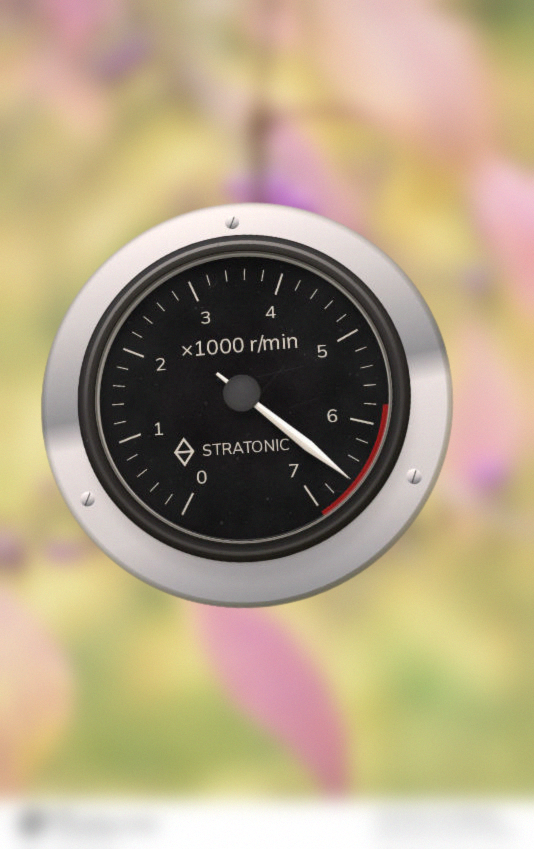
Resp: 6600 rpm
